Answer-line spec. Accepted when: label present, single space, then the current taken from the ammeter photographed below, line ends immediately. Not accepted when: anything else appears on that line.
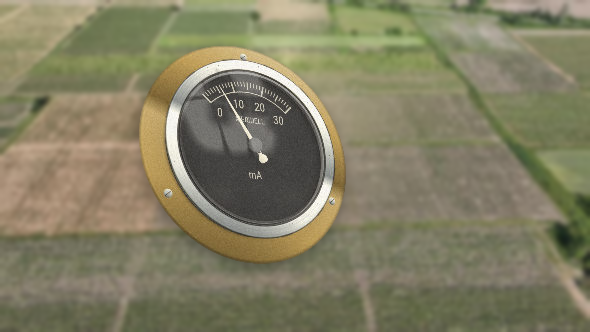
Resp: 5 mA
